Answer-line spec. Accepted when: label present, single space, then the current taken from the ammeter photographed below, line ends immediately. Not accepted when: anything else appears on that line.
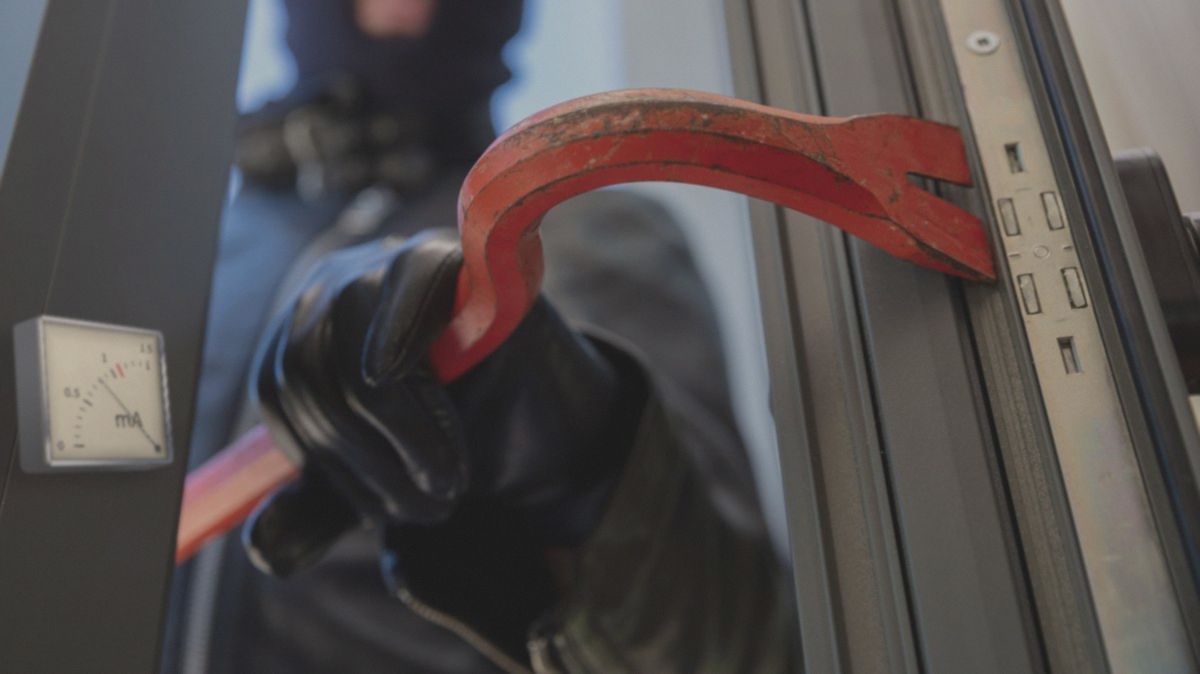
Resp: 0.8 mA
